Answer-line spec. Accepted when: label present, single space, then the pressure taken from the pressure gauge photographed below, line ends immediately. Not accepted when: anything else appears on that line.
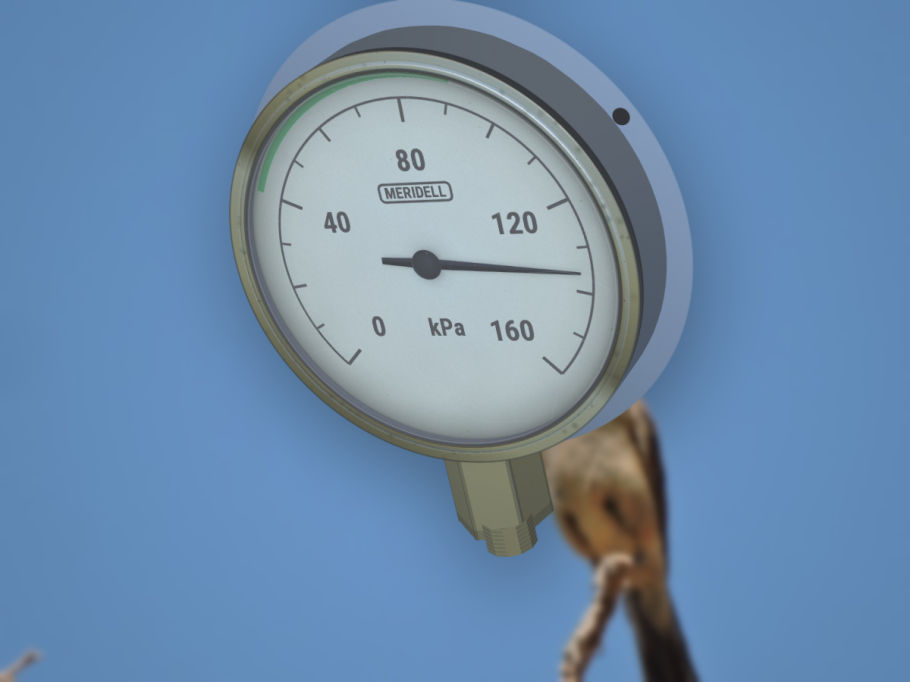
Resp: 135 kPa
